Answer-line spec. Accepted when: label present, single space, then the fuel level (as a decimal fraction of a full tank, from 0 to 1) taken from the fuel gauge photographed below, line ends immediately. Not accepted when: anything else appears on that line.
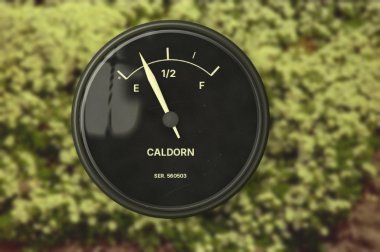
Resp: 0.25
